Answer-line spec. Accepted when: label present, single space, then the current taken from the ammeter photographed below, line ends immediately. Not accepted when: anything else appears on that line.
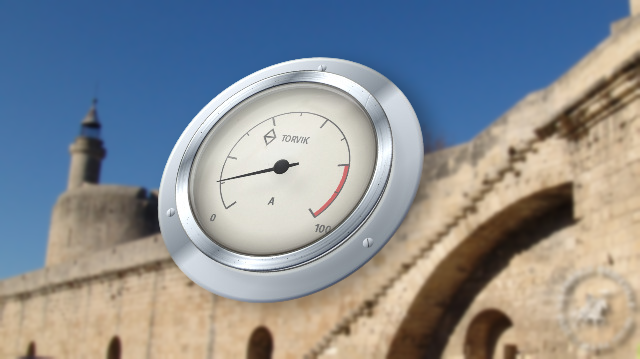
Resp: 10 A
